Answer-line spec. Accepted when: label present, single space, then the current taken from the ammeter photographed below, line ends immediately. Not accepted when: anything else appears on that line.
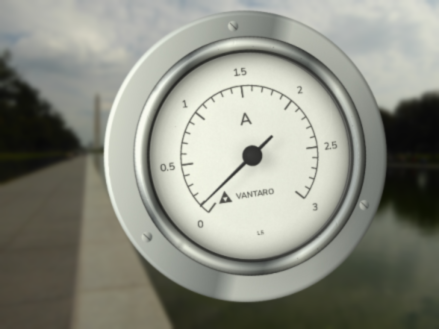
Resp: 0.1 A
